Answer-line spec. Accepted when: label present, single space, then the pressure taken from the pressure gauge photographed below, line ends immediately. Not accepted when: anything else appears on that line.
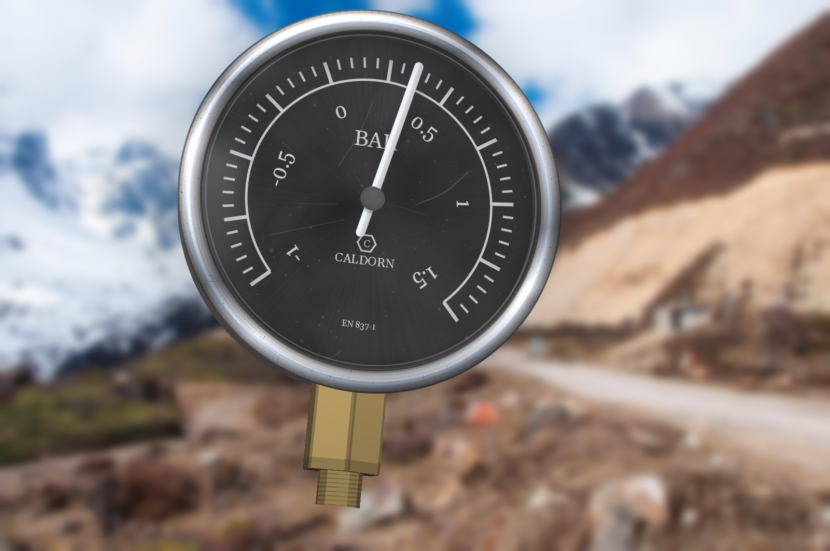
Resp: 0.35 bar
